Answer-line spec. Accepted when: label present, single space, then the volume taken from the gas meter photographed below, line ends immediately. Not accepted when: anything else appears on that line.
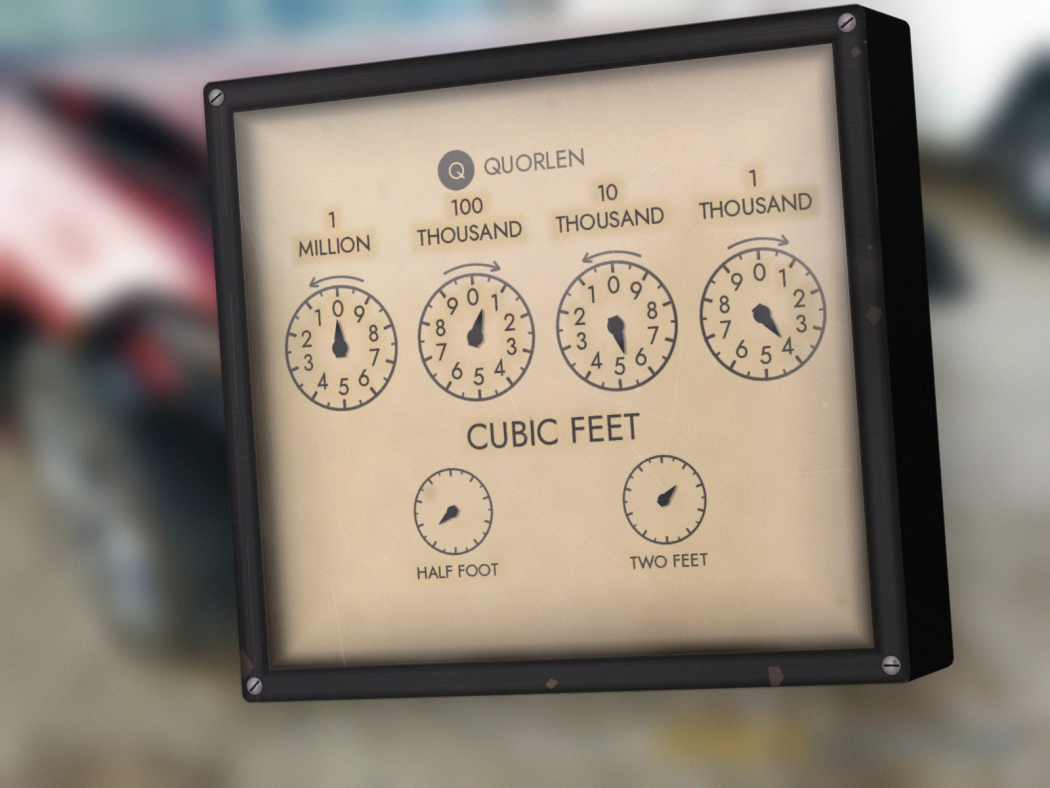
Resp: 5400 ft³
